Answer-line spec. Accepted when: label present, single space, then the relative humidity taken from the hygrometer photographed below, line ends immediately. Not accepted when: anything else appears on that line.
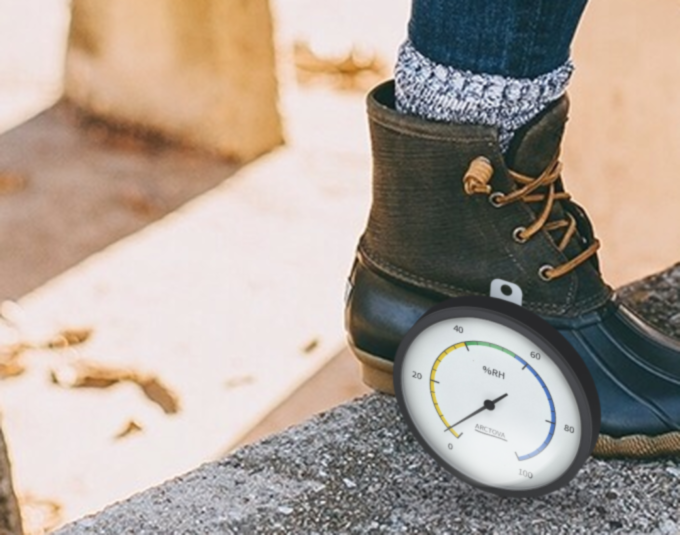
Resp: 4 %
